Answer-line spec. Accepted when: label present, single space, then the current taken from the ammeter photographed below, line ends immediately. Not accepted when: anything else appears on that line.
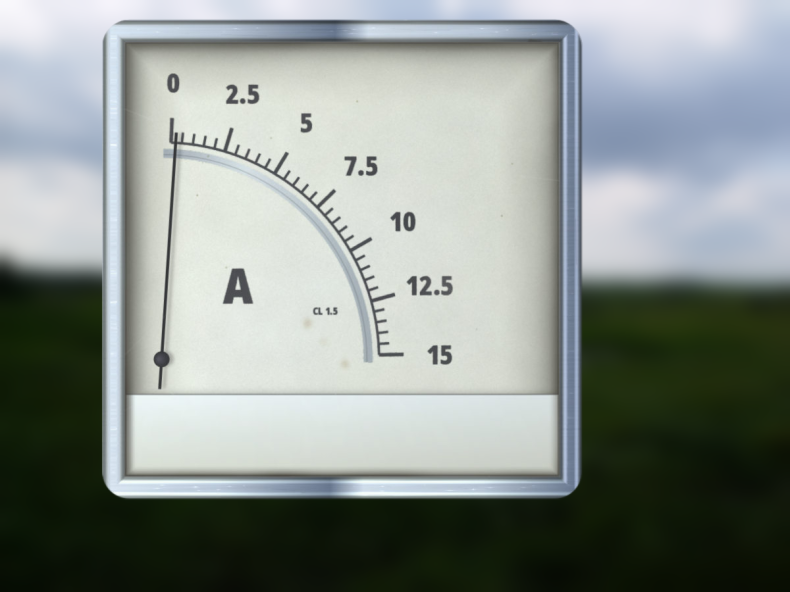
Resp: 0.25 A
